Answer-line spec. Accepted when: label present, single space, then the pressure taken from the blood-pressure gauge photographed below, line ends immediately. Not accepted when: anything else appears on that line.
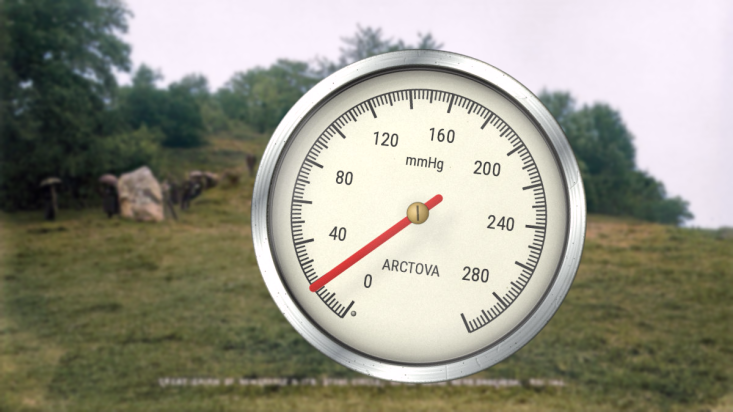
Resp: 18 mmHg
